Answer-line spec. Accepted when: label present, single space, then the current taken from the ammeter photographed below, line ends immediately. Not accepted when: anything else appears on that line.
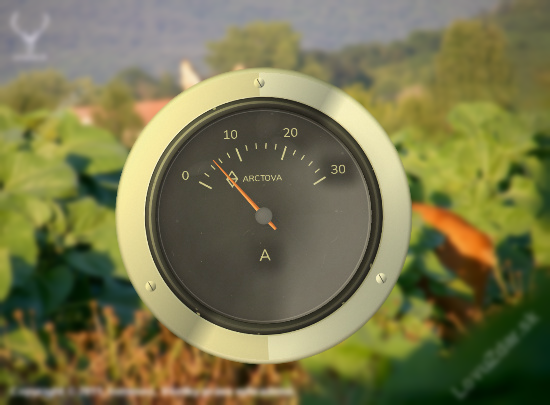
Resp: 5 A
